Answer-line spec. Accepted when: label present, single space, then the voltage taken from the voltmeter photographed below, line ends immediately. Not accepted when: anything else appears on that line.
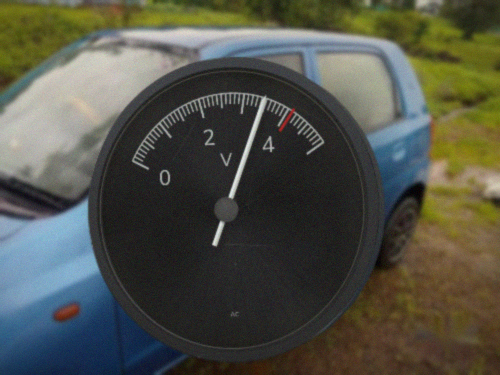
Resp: 3.5 V
